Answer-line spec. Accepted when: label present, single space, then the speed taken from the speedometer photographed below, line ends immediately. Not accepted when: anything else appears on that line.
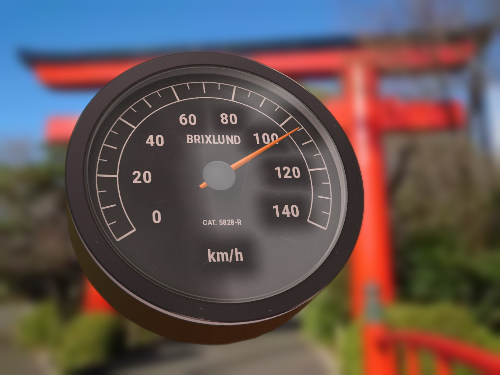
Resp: 105 km/h
